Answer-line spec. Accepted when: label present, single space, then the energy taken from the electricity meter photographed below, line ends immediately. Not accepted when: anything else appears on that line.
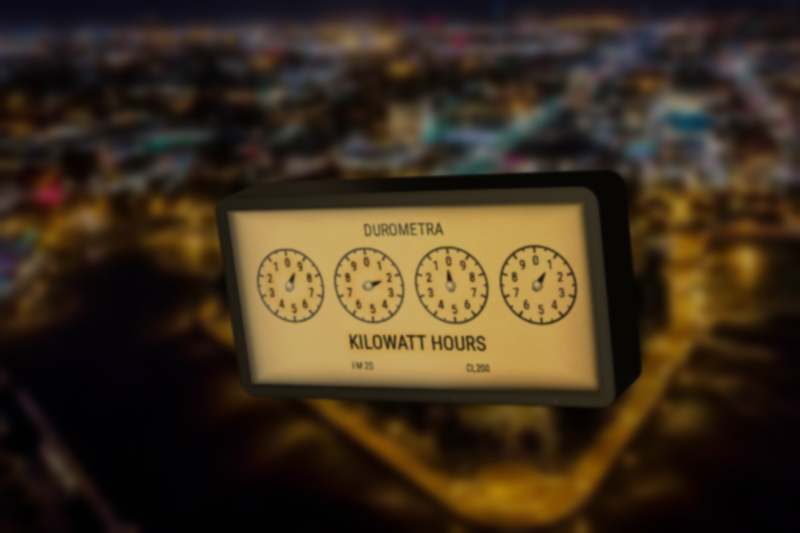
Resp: 9201 kWh
